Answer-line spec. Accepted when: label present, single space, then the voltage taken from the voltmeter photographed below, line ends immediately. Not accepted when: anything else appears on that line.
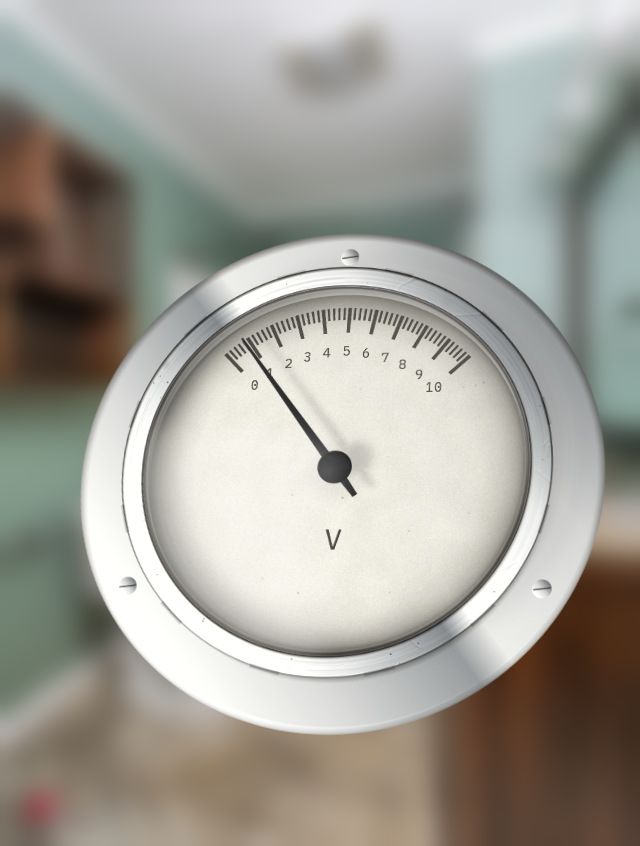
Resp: 0.8 V
